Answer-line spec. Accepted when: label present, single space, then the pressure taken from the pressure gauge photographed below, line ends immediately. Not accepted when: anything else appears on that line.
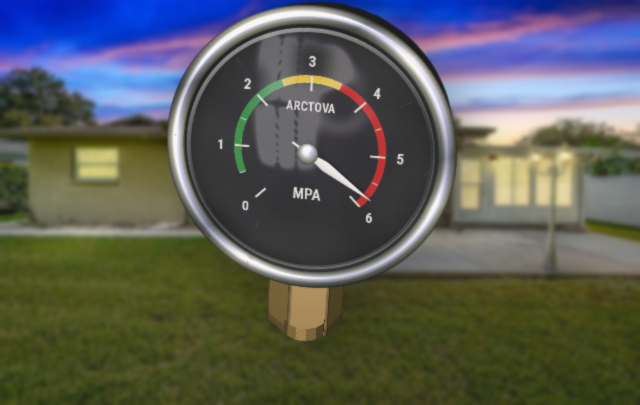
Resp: 5.75 MPa
